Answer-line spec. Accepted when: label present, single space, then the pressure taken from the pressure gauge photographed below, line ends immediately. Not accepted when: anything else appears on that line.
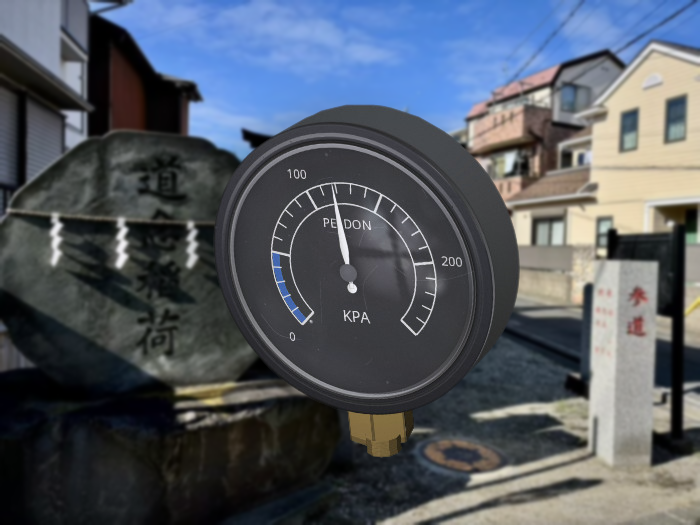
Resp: 120 kPa
